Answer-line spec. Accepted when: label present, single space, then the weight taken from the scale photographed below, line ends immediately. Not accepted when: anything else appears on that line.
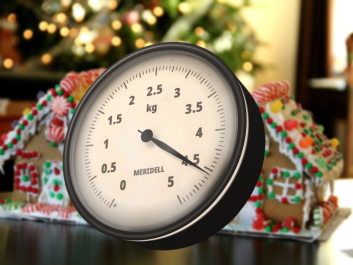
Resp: 4.55 kg
